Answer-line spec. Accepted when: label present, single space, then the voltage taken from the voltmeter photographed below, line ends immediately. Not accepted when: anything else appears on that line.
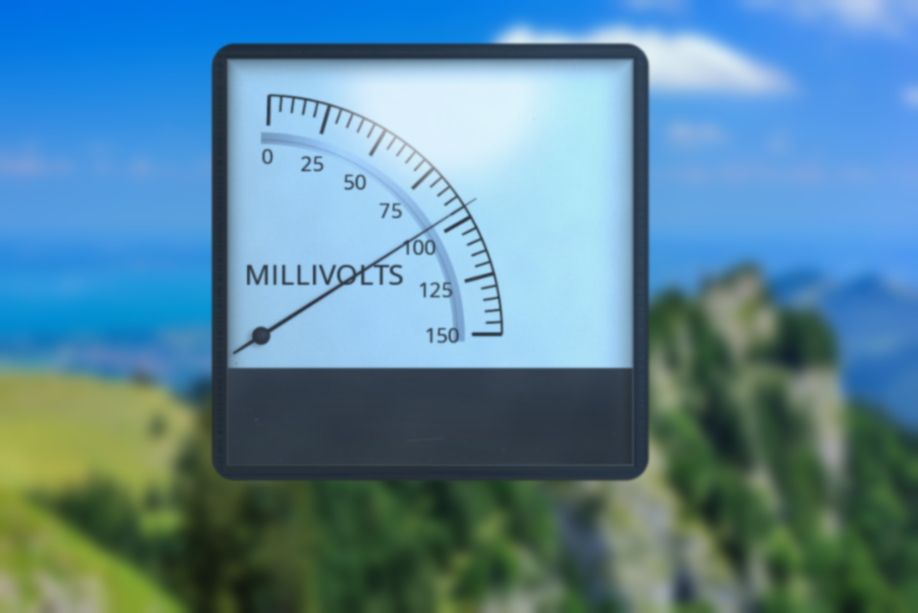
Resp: 95 mV
